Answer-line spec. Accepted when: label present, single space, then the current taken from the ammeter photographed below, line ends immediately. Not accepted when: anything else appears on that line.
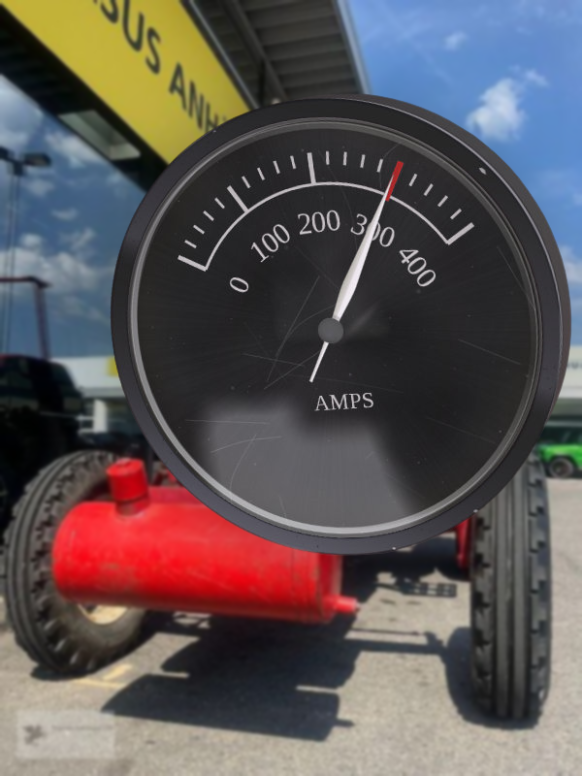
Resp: 300 A
